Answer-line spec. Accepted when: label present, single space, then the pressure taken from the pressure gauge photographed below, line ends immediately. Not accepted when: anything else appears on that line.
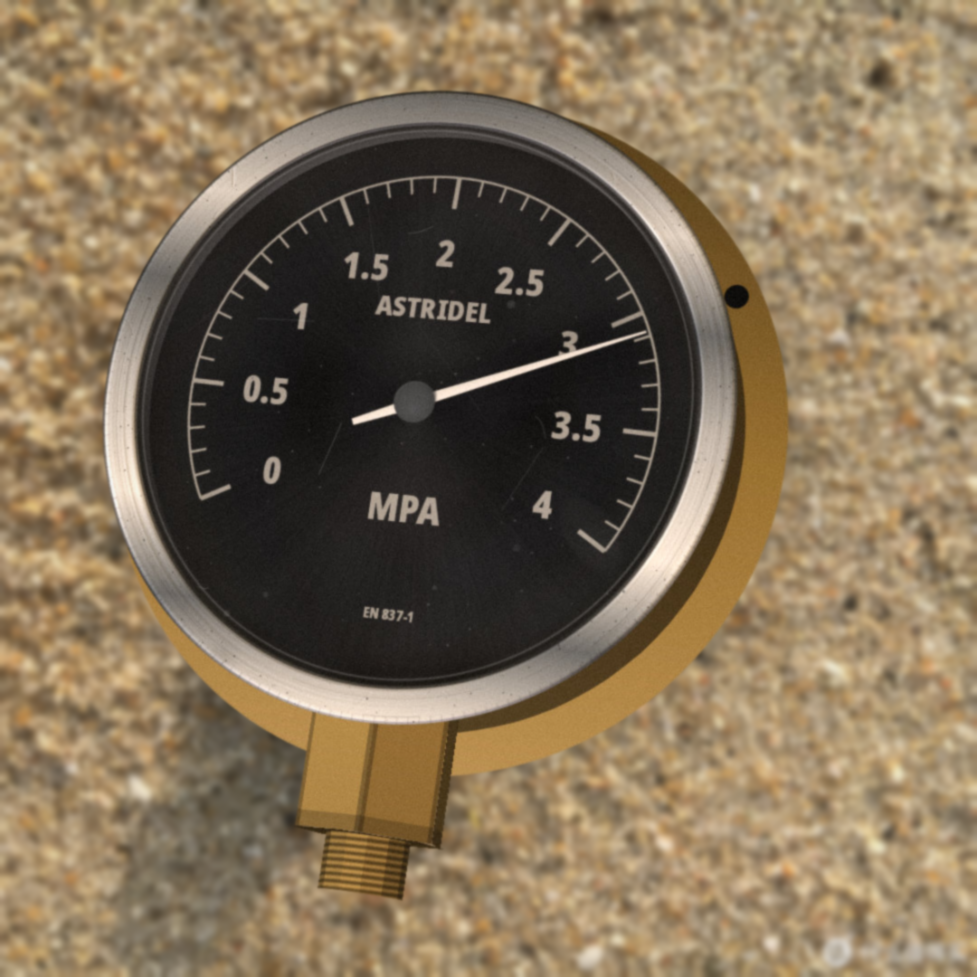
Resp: 3.1 MPa
